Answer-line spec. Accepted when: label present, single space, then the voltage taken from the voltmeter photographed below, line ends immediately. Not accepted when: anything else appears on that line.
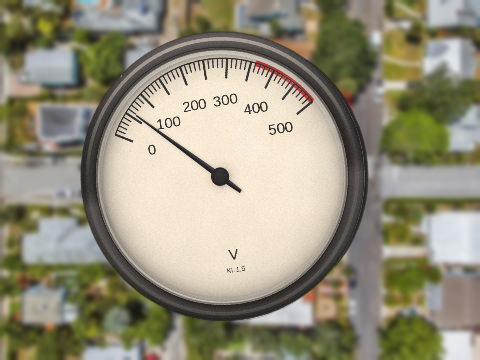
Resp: 60 V
